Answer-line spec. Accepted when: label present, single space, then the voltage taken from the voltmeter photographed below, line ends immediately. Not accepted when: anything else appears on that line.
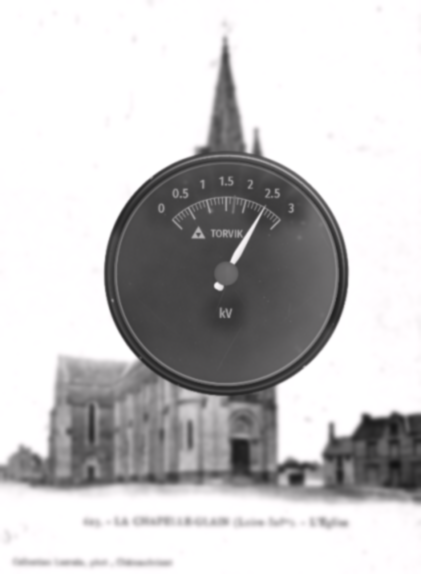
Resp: 2.5 kV
